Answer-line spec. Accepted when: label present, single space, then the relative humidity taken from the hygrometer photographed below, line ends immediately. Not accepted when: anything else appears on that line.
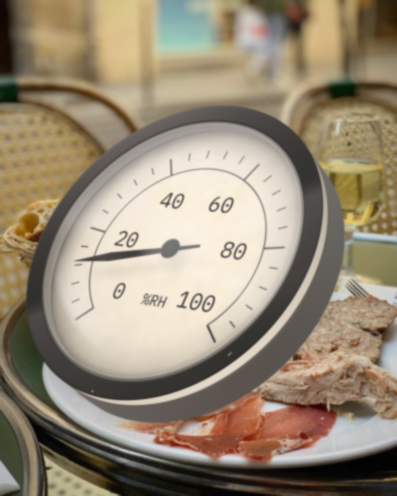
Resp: 12 %
